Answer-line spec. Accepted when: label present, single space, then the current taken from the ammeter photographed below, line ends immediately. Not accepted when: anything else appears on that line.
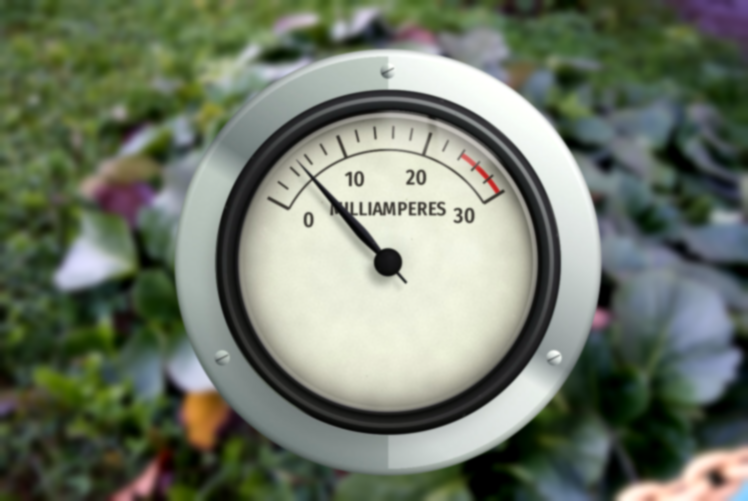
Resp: 5 mA
